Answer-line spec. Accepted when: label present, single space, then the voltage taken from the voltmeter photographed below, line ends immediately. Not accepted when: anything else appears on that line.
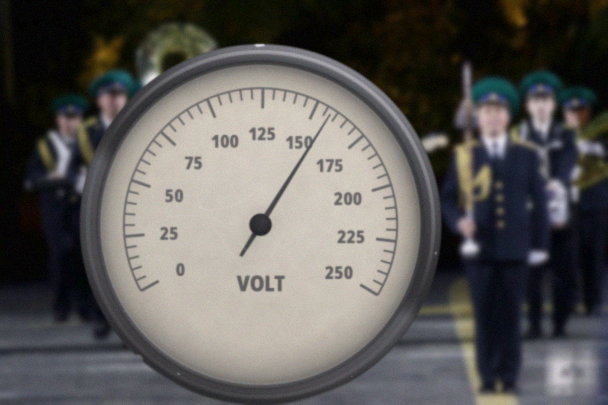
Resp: 157.5 V
